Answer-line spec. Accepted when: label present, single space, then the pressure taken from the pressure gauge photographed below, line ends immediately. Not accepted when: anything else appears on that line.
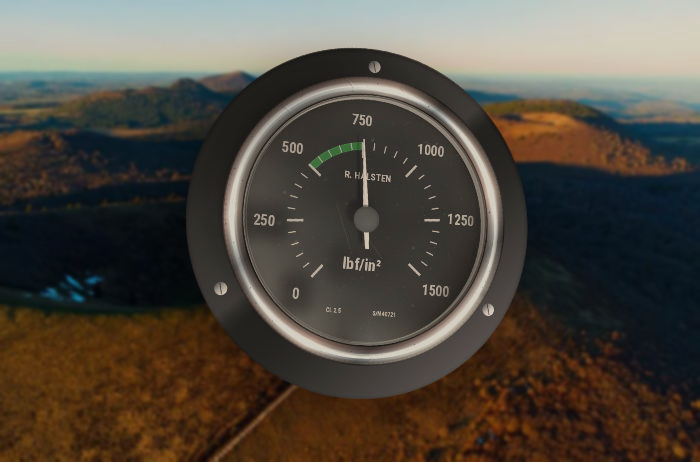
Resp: 750 psi
